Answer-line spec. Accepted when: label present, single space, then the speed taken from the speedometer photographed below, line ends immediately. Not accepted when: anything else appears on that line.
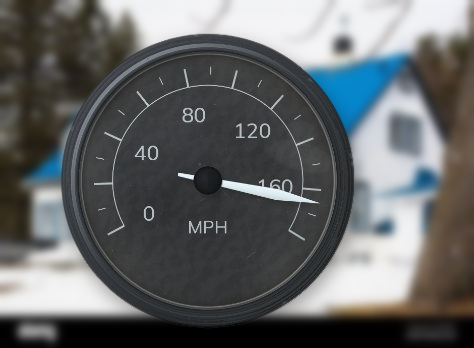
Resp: 165 mph
